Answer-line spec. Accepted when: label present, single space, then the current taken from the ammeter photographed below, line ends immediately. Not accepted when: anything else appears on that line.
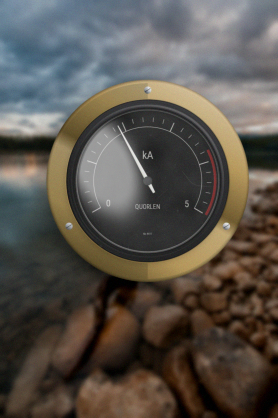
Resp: 1.9 kA
